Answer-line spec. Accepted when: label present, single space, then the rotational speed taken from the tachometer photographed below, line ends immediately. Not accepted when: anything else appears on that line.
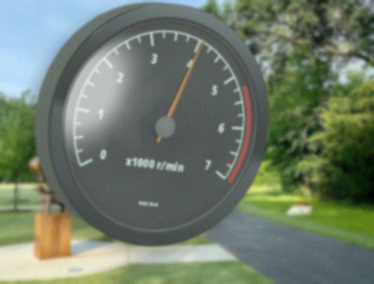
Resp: 4000 rpm
